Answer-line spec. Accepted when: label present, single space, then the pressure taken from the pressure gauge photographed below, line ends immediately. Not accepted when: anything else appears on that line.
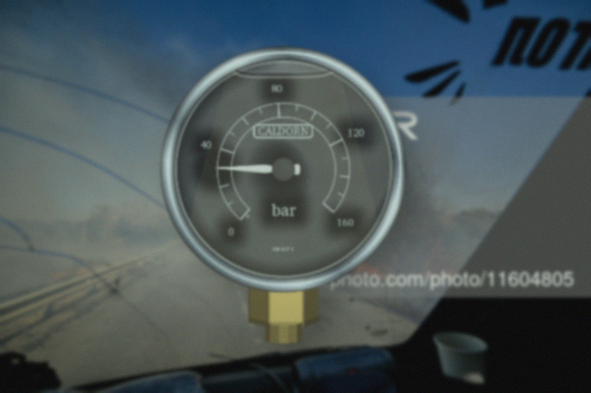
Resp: 30 bar
